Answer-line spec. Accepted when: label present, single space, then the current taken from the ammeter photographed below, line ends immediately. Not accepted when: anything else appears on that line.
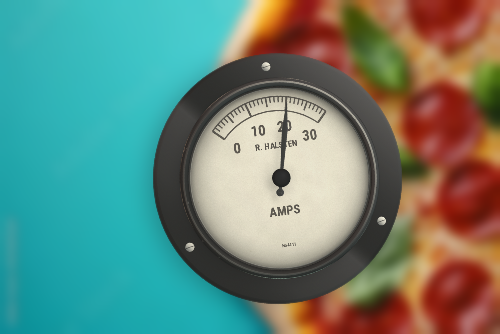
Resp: 20 A
